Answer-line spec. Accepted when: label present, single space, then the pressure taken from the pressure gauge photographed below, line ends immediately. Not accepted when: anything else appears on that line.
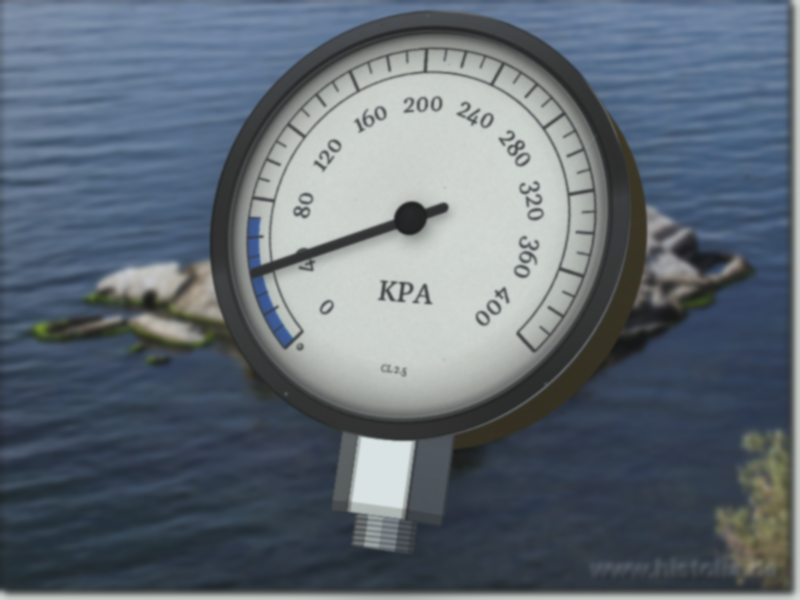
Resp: 40 kPa
